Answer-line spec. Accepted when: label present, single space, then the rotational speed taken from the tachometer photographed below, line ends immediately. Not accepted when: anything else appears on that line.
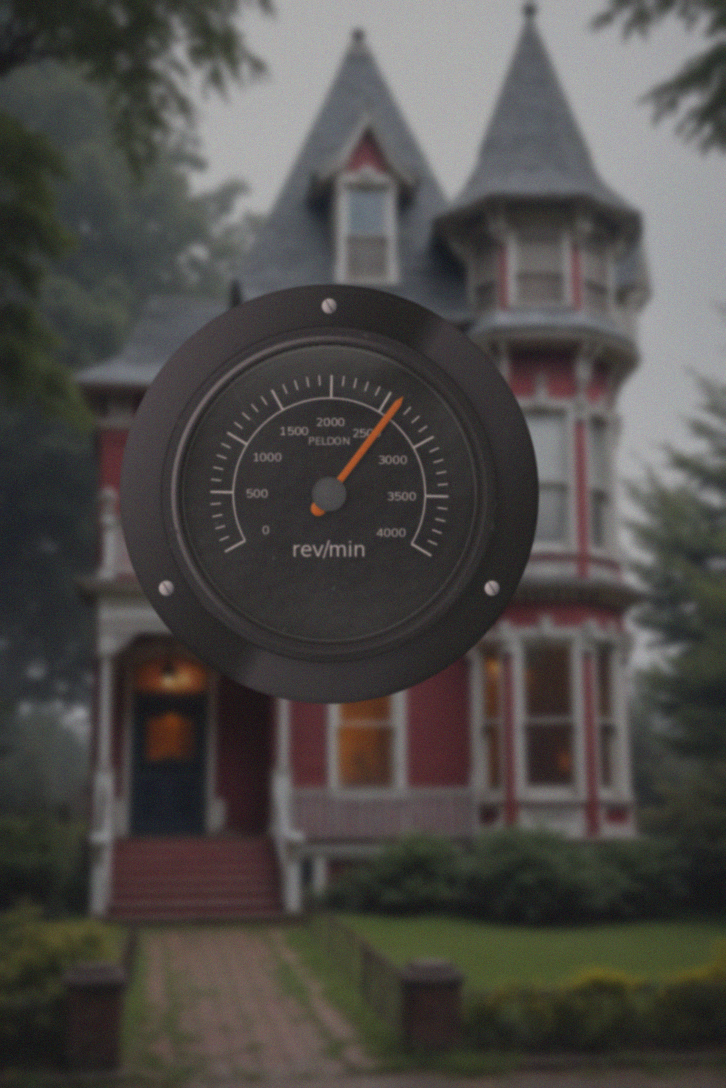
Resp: 2600 rpm
